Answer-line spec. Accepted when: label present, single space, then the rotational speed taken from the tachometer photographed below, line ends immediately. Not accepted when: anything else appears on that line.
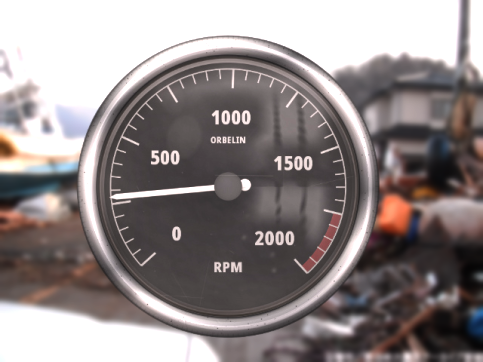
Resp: 275 rpm
